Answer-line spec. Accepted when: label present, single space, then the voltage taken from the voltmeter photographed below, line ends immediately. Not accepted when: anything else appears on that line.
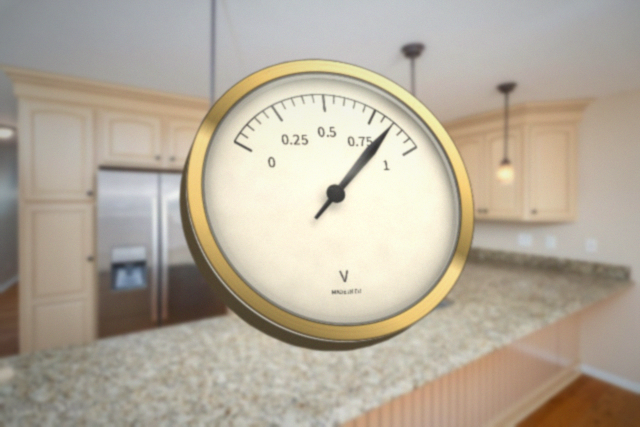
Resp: 0.85 V
